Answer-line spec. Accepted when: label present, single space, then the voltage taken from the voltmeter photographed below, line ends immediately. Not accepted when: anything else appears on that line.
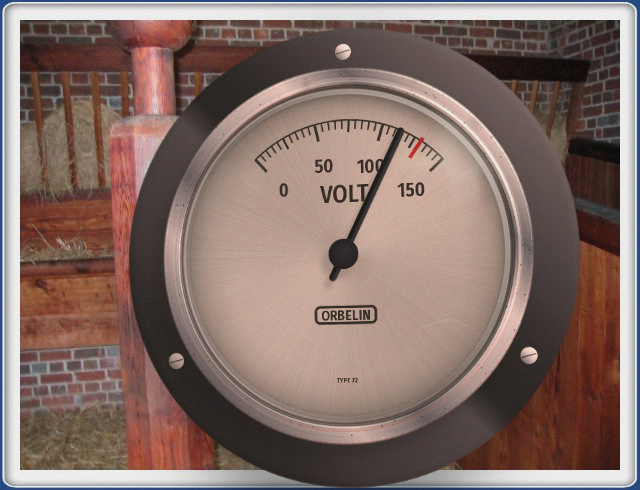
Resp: 115 V
